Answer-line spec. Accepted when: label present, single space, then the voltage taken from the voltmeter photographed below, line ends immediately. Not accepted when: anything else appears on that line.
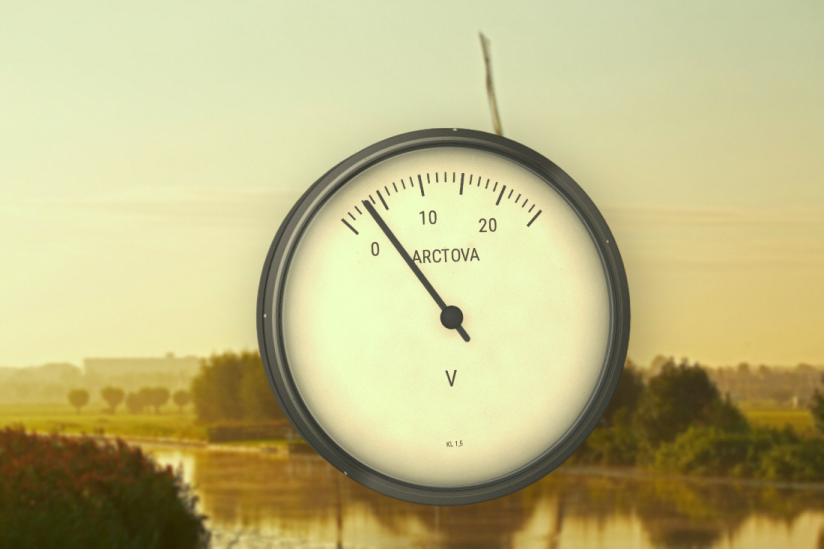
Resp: 3 V
